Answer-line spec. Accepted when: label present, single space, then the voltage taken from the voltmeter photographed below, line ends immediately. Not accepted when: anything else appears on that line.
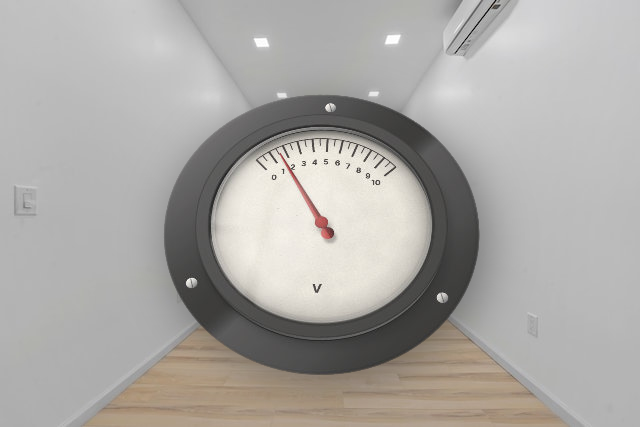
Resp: 1.5 V
